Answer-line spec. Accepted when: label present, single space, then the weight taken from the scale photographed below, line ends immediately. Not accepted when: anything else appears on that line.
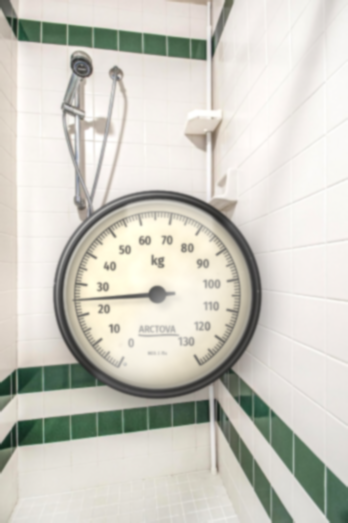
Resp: 25 kg
